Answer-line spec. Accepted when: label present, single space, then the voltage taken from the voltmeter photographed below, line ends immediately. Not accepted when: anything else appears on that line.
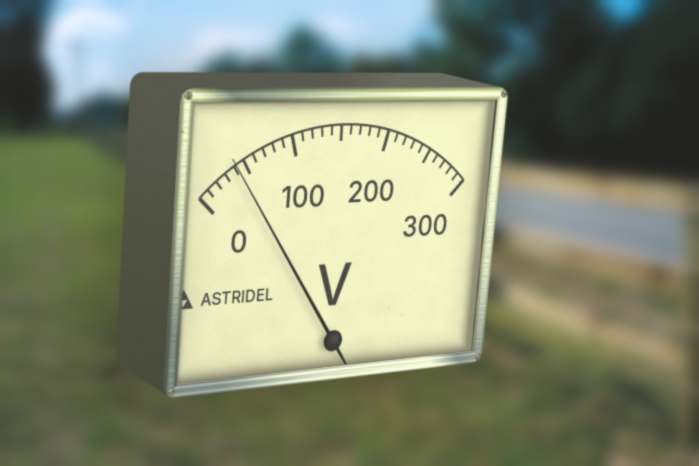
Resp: 40 V
